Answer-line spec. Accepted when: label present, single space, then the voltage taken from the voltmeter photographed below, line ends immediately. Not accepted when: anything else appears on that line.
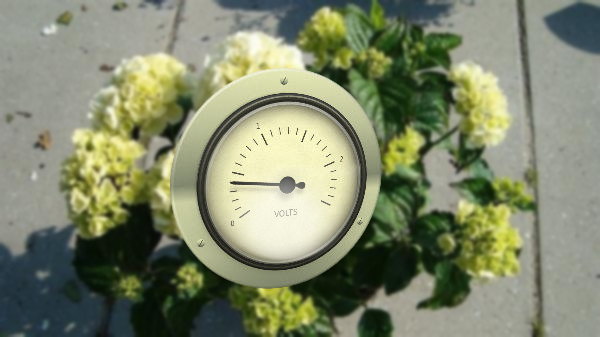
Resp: 0.4 V
